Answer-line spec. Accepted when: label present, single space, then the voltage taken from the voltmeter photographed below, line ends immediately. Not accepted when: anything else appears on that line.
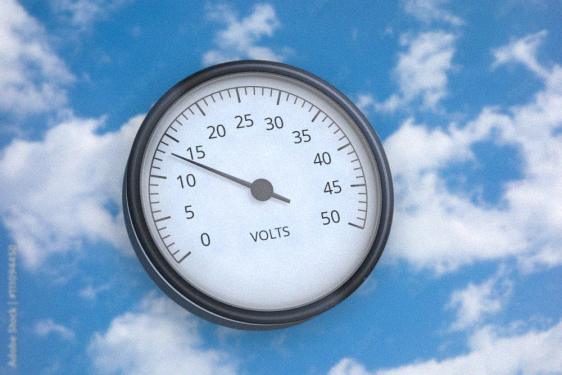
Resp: 13 V
